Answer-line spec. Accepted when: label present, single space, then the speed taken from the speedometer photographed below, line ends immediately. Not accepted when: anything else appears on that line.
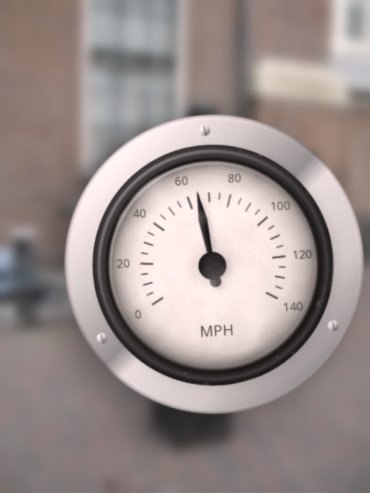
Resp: 65 mph
